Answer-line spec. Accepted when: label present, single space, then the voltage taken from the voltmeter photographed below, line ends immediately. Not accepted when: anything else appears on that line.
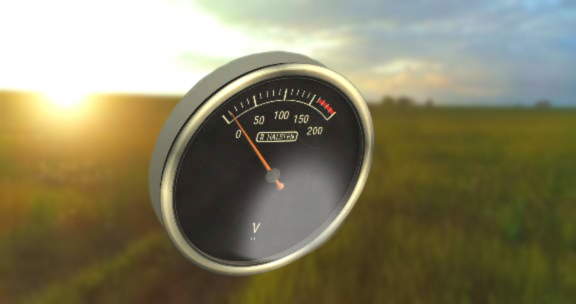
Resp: 10 V
